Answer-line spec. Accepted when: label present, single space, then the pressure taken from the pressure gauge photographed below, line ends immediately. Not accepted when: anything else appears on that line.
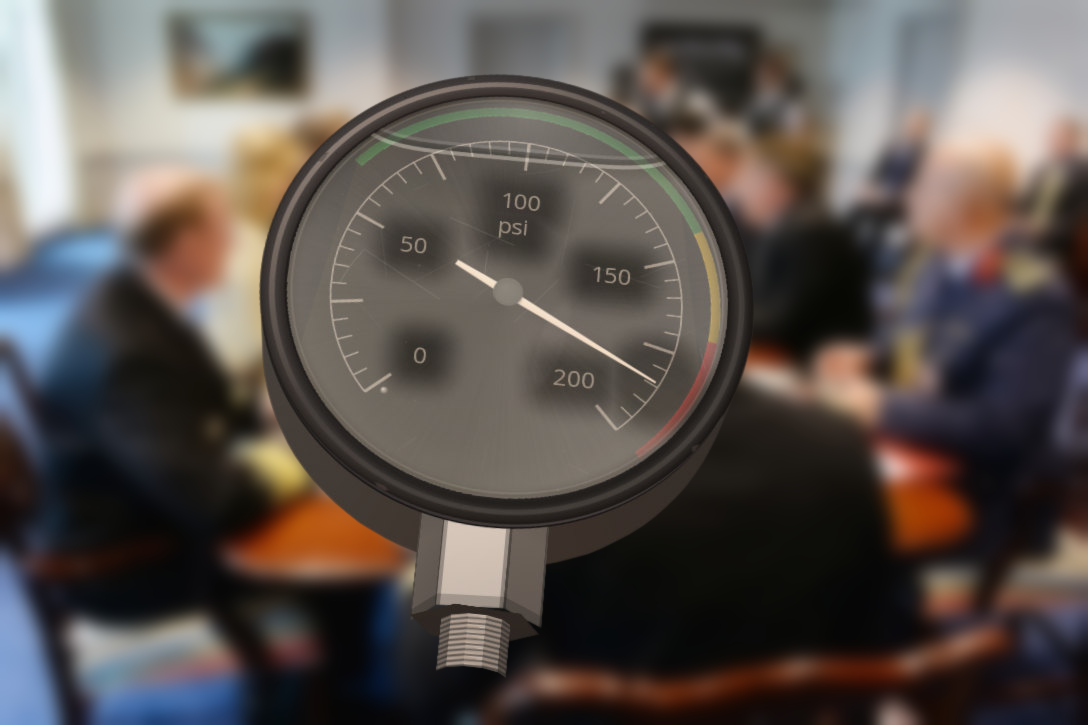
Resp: 185 psi
